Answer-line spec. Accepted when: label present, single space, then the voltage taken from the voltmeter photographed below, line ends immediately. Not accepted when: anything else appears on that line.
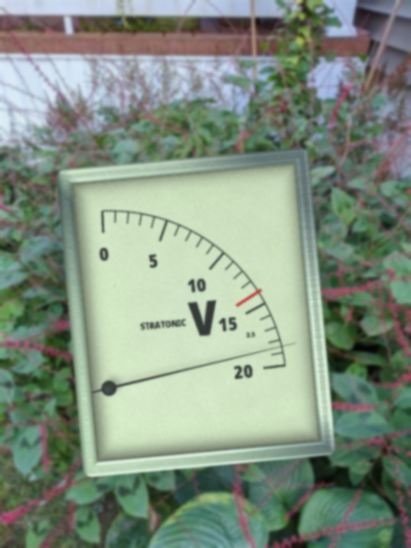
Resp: 18.5 V
